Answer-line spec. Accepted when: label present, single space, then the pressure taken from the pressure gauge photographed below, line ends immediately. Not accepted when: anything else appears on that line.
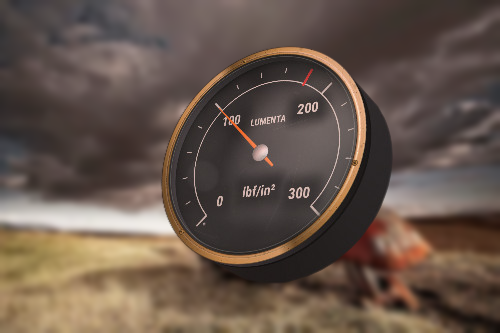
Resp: 100 psi
